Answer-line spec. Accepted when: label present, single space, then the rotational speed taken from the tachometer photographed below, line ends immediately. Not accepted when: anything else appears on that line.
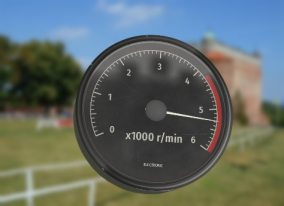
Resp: 5300 rpm
